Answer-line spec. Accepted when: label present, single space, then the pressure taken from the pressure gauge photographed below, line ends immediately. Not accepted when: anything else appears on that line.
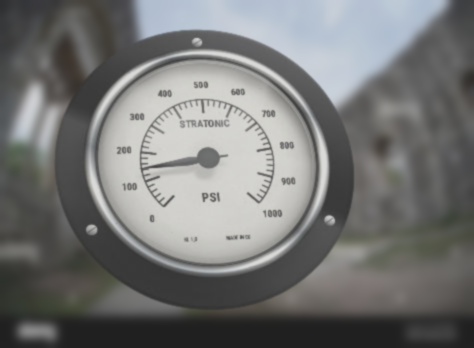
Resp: 140 psi
